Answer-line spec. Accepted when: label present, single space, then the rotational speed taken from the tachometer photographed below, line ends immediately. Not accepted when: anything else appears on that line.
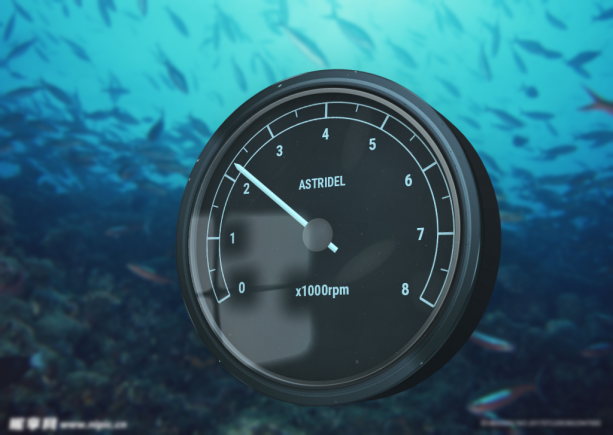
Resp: 2250 rpm
